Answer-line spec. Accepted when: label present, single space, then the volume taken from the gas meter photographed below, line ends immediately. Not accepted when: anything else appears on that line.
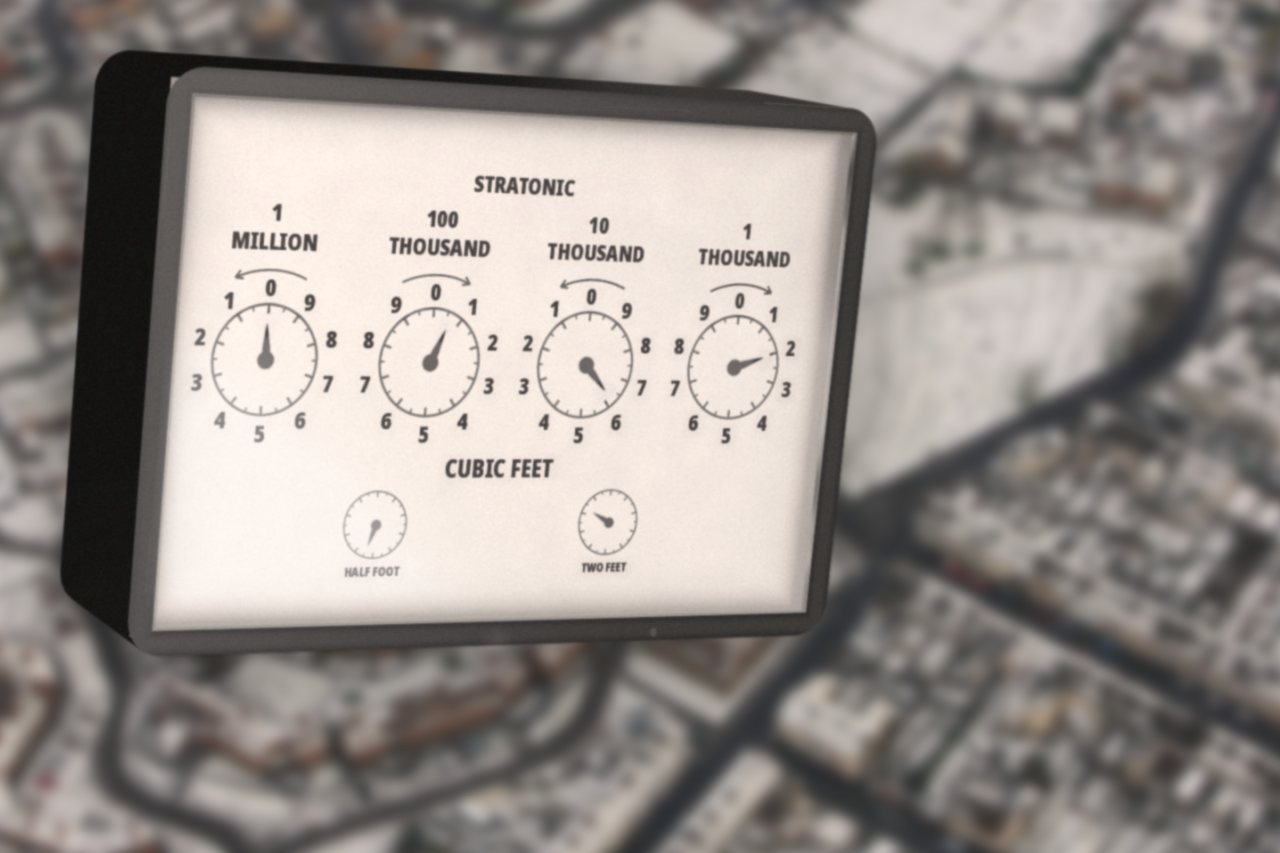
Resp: 6200 ft³
